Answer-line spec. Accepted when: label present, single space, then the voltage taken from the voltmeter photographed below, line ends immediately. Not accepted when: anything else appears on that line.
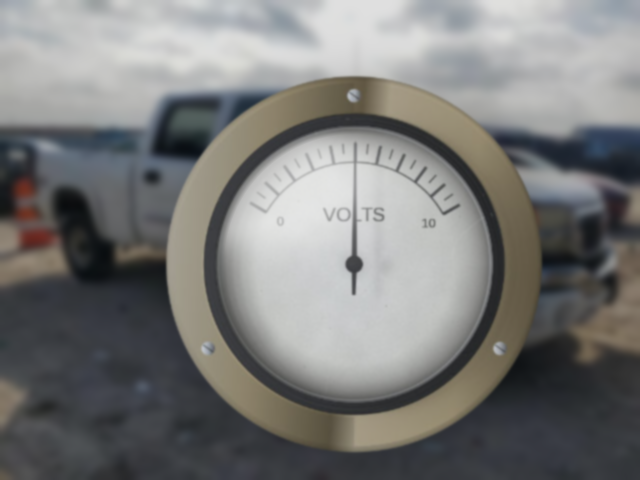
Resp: 5 V
